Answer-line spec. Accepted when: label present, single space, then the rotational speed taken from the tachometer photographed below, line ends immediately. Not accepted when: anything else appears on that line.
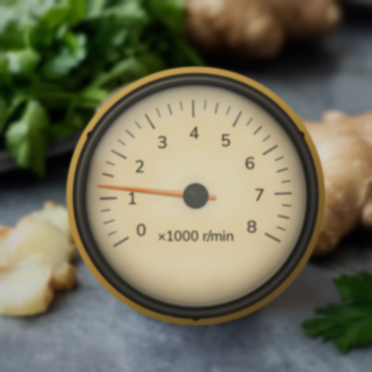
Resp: 1250 rpm
